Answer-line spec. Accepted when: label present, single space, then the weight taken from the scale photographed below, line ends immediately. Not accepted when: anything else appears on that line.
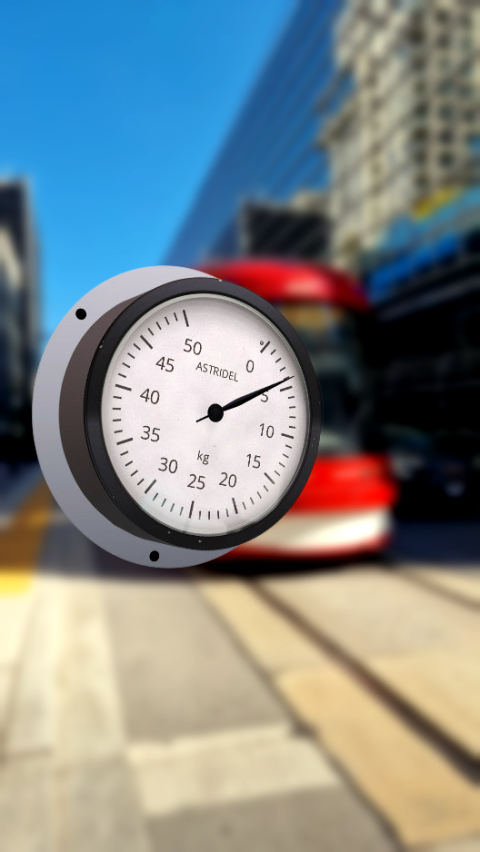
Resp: 4 kg
